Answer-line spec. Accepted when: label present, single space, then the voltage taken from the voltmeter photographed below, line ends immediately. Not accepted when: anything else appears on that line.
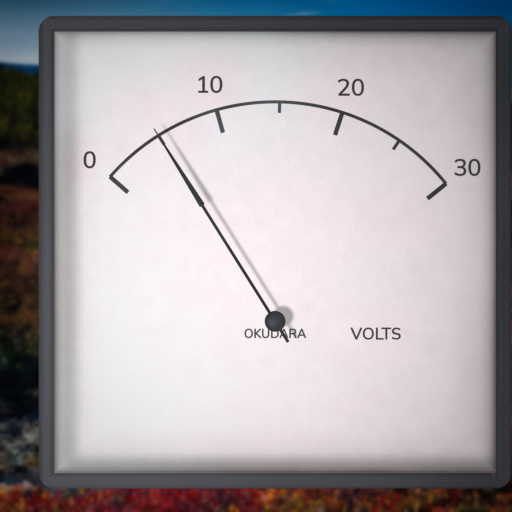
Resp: 5 V
